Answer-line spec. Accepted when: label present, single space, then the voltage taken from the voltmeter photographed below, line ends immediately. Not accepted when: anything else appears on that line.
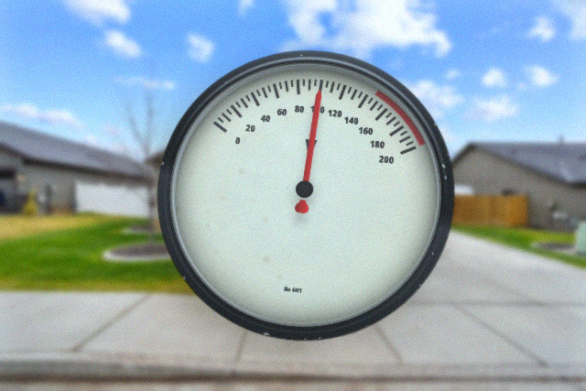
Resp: 100 V
